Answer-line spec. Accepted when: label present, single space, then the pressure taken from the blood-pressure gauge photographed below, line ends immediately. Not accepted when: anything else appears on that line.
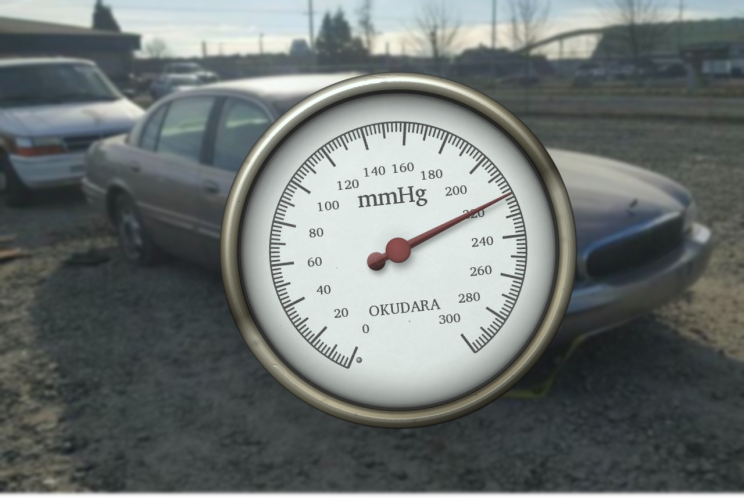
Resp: 220 mmHg
